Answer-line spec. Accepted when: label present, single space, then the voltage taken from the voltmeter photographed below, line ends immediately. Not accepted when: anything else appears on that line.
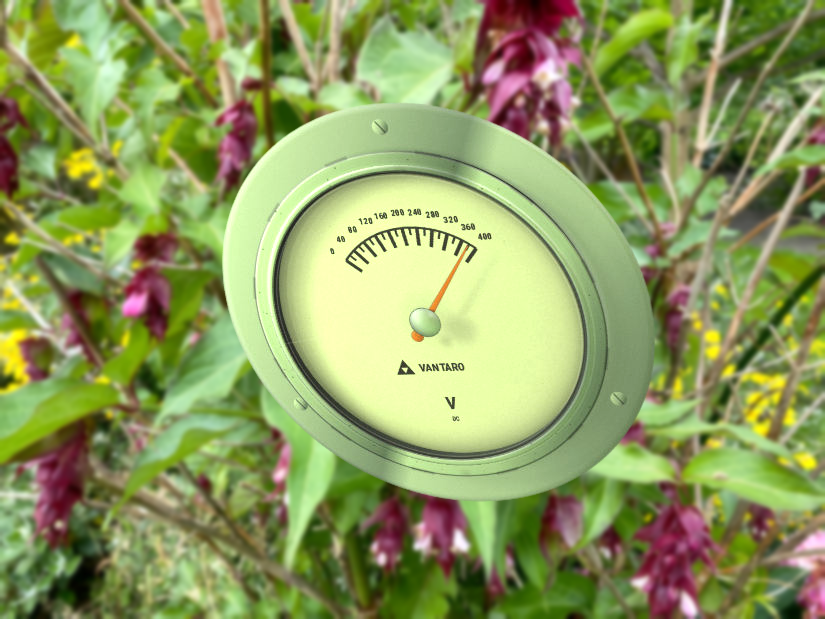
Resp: 380 V
